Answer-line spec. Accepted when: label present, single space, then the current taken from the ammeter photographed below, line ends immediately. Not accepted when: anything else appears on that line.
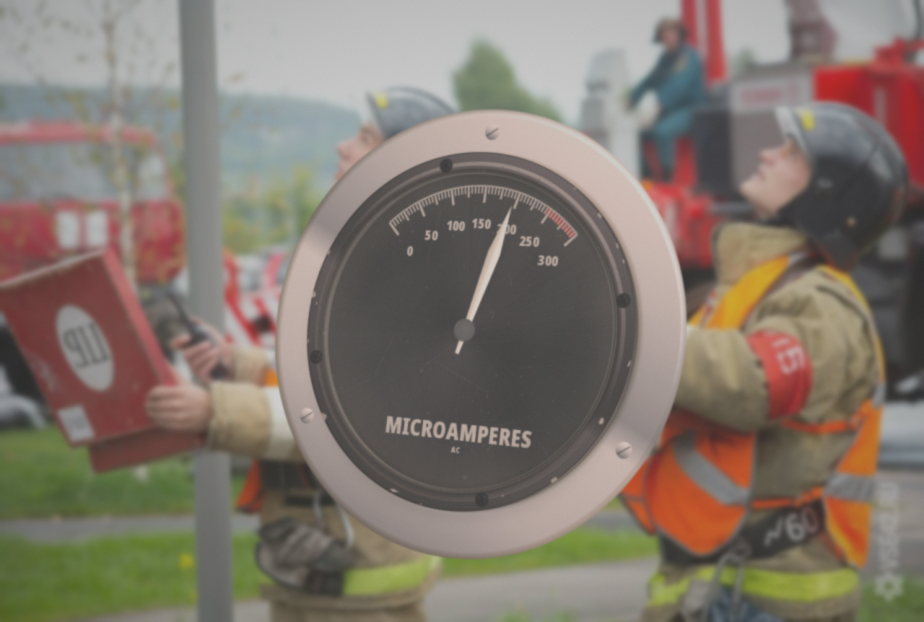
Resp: 200 µA
